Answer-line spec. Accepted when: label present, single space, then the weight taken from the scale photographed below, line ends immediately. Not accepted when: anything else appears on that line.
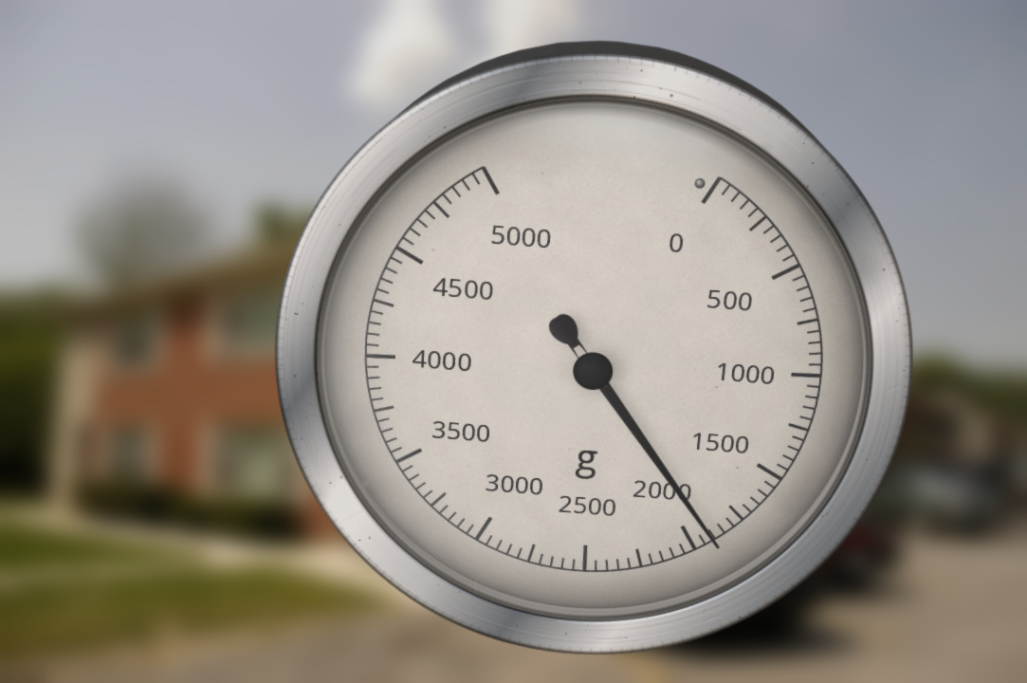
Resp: 1900 g
